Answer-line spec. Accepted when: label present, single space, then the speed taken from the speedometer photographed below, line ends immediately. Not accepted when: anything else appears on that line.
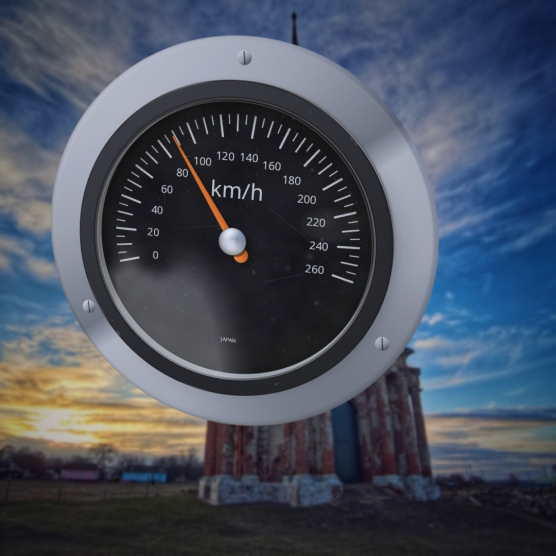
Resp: 90 km/h
